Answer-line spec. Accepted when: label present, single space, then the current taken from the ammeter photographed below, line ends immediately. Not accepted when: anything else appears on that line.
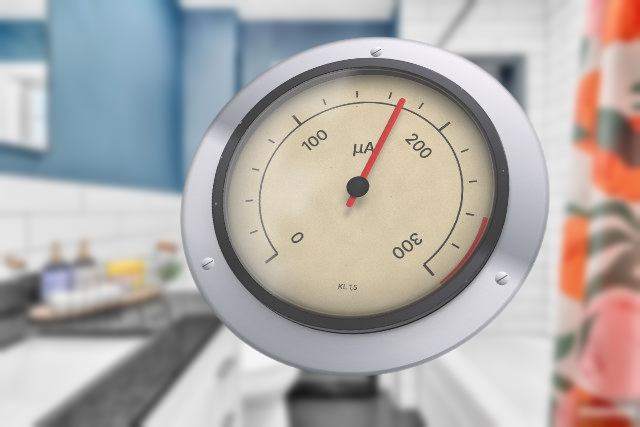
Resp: 170 µA
